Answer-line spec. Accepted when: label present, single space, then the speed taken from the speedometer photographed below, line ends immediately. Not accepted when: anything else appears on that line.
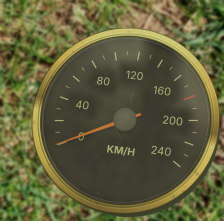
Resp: 0 km/h
